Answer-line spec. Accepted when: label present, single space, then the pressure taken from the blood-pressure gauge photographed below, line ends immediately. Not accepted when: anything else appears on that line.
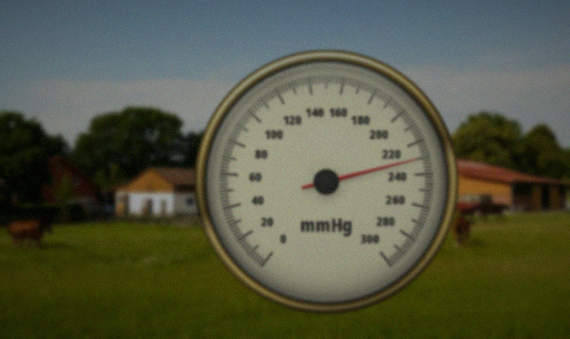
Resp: 230 mmHg
